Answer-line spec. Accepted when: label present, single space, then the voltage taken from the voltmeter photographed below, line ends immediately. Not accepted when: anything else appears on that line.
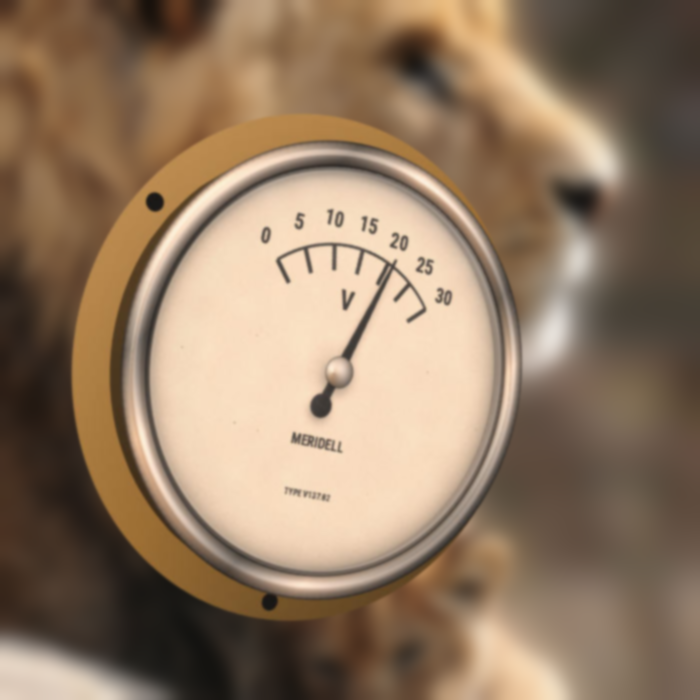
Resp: 20 V
